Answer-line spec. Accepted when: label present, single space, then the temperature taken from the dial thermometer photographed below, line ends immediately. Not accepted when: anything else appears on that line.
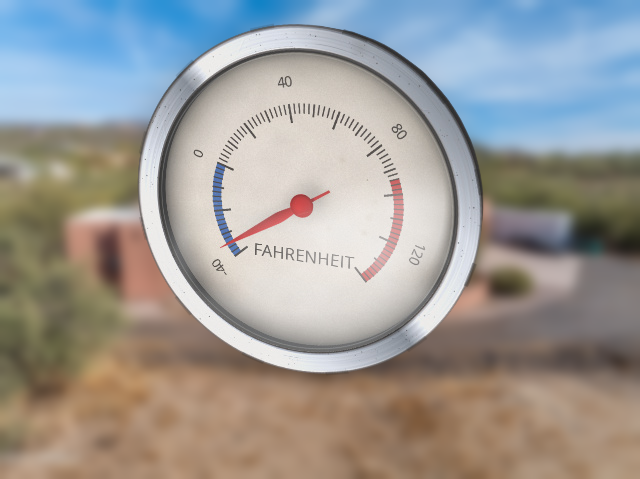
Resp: -34 °F
